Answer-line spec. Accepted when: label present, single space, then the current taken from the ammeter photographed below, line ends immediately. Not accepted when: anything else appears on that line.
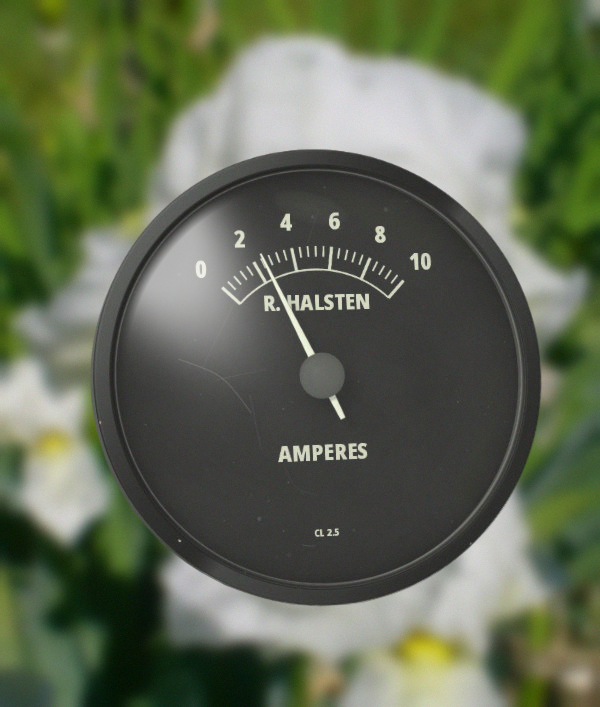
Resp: 2.4 A
